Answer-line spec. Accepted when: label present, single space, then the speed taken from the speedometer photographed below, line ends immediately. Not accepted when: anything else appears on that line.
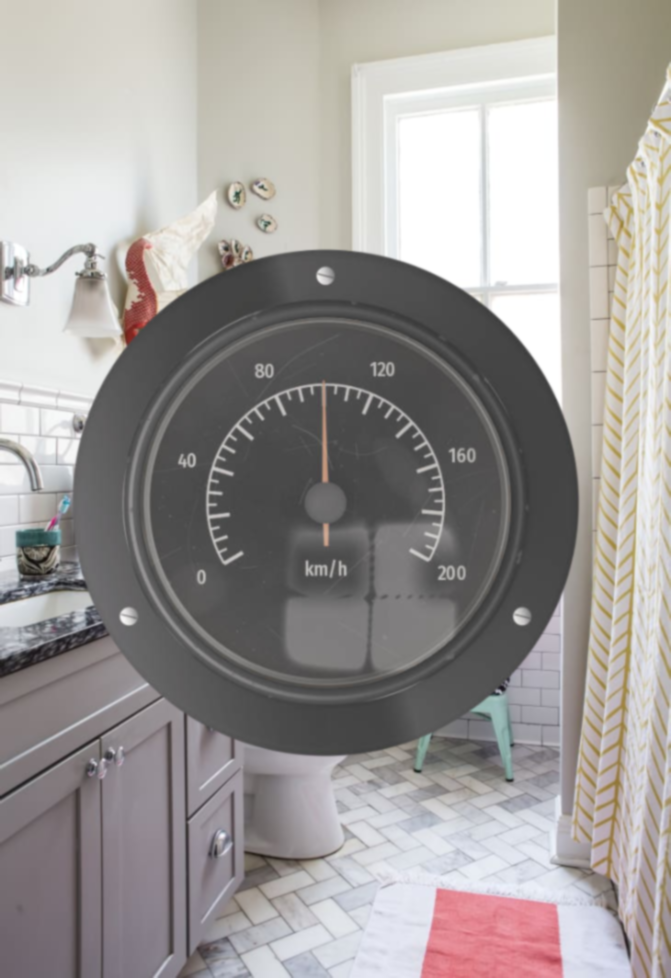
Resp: 100 km/h
